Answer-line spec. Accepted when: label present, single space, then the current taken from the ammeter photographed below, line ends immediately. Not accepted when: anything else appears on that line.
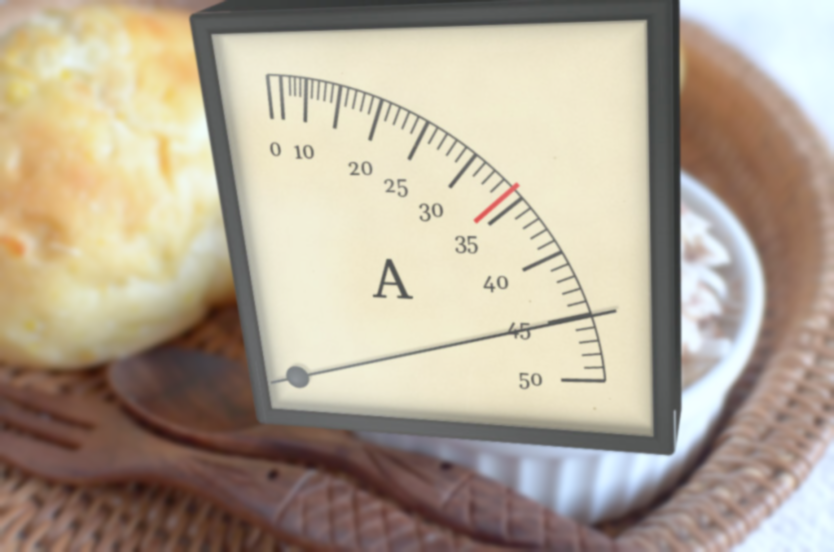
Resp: 45 A
